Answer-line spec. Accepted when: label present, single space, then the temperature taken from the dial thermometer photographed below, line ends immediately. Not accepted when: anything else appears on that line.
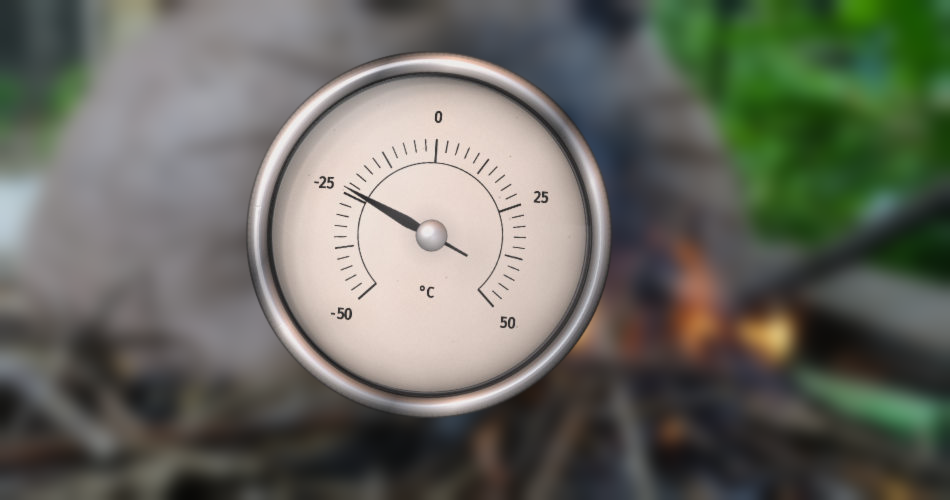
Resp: -23.75 °C
